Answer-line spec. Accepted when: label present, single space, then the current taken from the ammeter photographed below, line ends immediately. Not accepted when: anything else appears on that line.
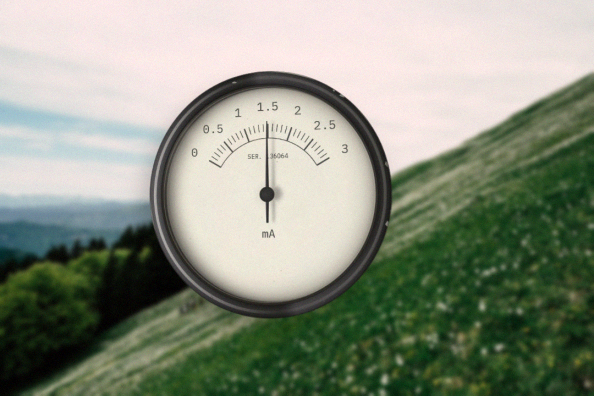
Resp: 1.5 mA
